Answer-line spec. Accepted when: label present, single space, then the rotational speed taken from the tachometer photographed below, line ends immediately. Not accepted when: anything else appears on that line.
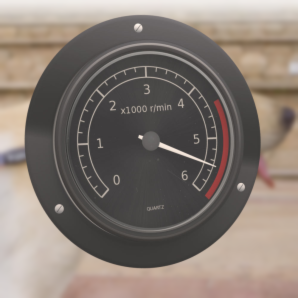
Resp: 5500 rpm
